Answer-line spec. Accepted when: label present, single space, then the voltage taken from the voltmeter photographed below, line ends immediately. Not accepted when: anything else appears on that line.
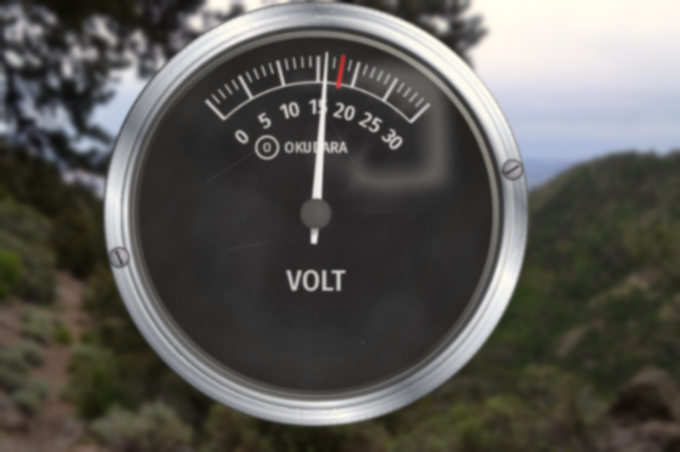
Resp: 16 V
